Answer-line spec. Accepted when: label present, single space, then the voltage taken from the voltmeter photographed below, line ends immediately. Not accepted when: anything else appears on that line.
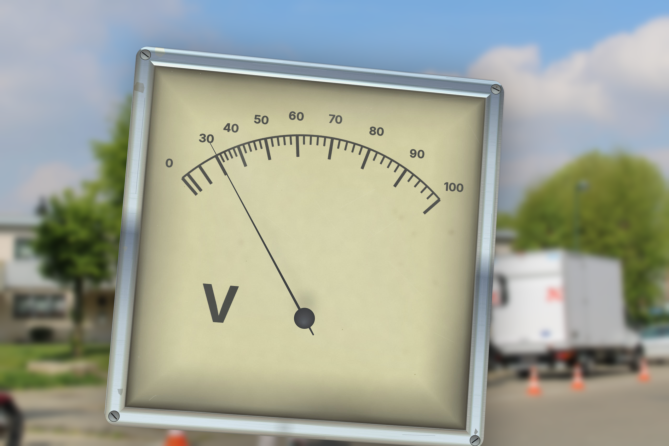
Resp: 30 V
